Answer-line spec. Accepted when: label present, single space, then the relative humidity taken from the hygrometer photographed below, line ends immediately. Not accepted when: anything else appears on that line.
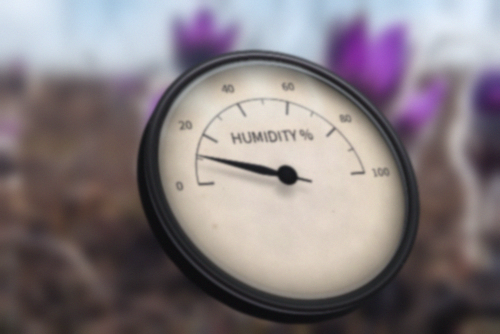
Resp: 10 %
